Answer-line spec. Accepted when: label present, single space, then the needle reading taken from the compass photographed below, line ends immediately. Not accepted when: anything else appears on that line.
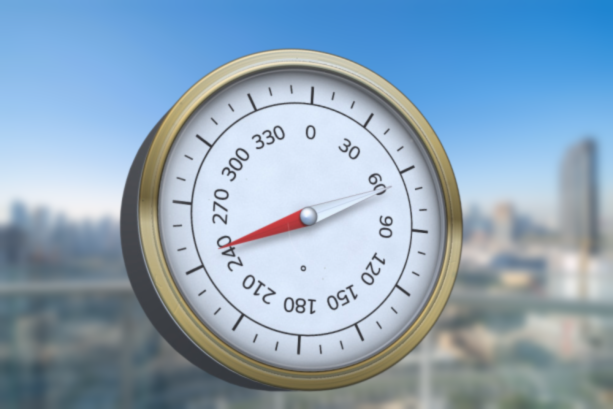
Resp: 245 °
